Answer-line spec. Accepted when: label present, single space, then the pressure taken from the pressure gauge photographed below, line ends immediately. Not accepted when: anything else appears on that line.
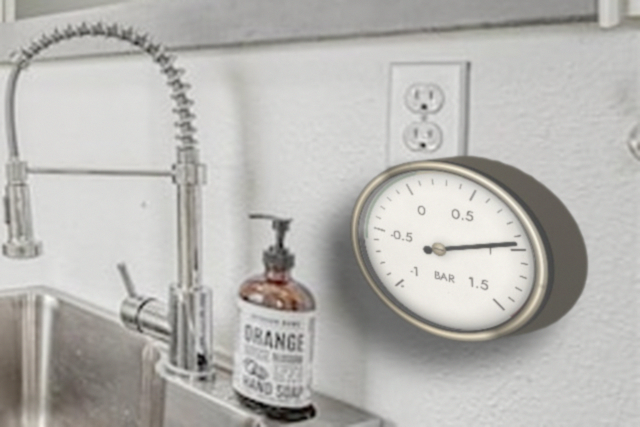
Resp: 0.95 bar
